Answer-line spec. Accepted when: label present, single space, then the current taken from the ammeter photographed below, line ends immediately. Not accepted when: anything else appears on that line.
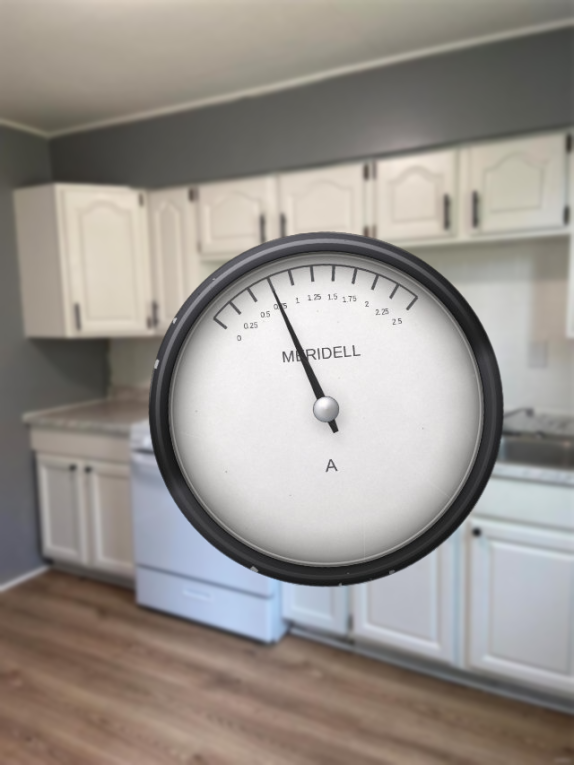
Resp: 0.75 A
